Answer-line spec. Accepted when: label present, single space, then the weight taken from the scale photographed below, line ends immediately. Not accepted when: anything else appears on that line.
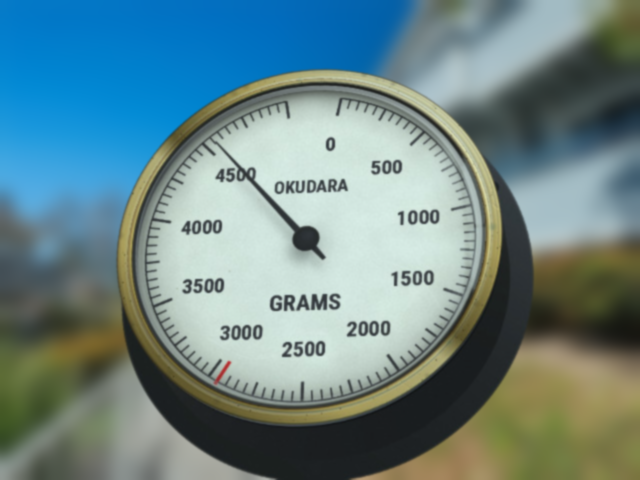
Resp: 4550 g
